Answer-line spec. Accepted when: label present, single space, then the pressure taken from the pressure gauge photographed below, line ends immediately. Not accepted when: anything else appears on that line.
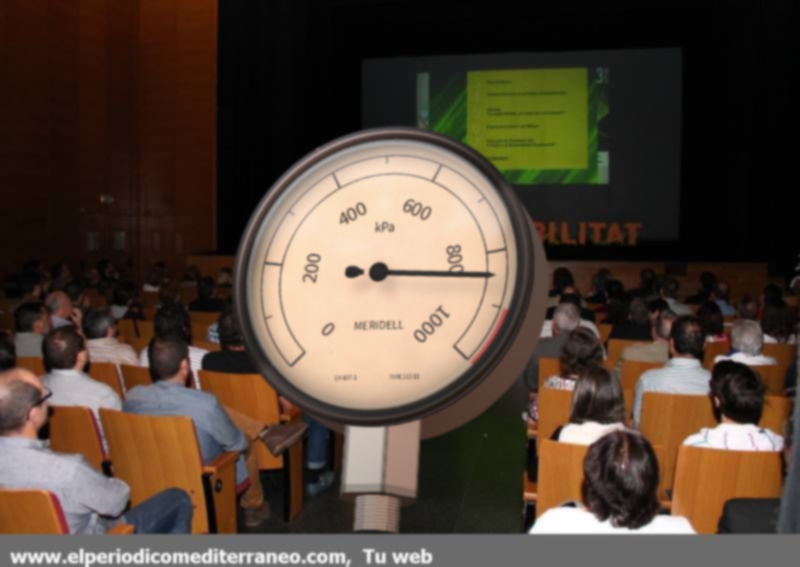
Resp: 850 kPa
